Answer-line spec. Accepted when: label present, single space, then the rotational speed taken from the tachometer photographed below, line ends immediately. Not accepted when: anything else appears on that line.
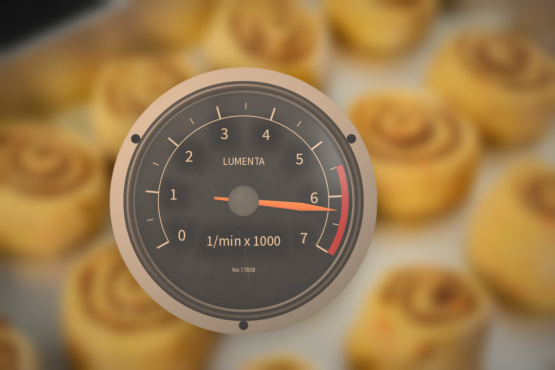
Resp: 6250 rpm
